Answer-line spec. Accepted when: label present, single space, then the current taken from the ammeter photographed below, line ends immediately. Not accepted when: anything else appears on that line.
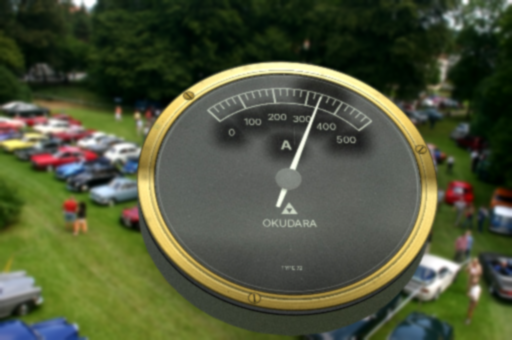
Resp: 340 A
